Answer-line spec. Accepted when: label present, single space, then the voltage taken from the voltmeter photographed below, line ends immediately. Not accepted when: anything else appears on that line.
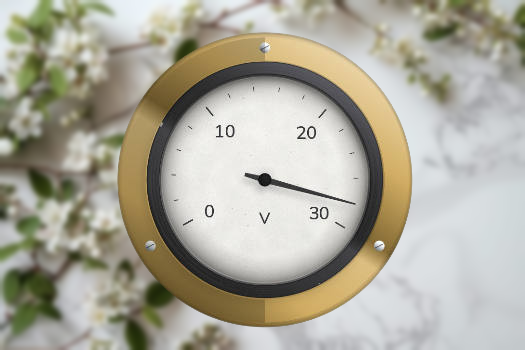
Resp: 28 V
